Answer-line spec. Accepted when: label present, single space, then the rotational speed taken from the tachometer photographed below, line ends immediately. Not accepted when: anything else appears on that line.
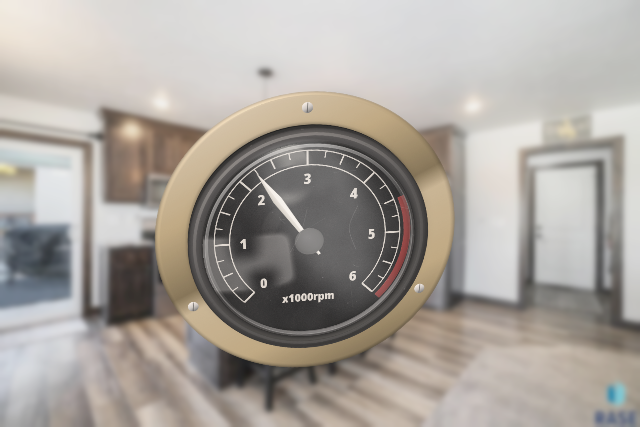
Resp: 2250 rpm
